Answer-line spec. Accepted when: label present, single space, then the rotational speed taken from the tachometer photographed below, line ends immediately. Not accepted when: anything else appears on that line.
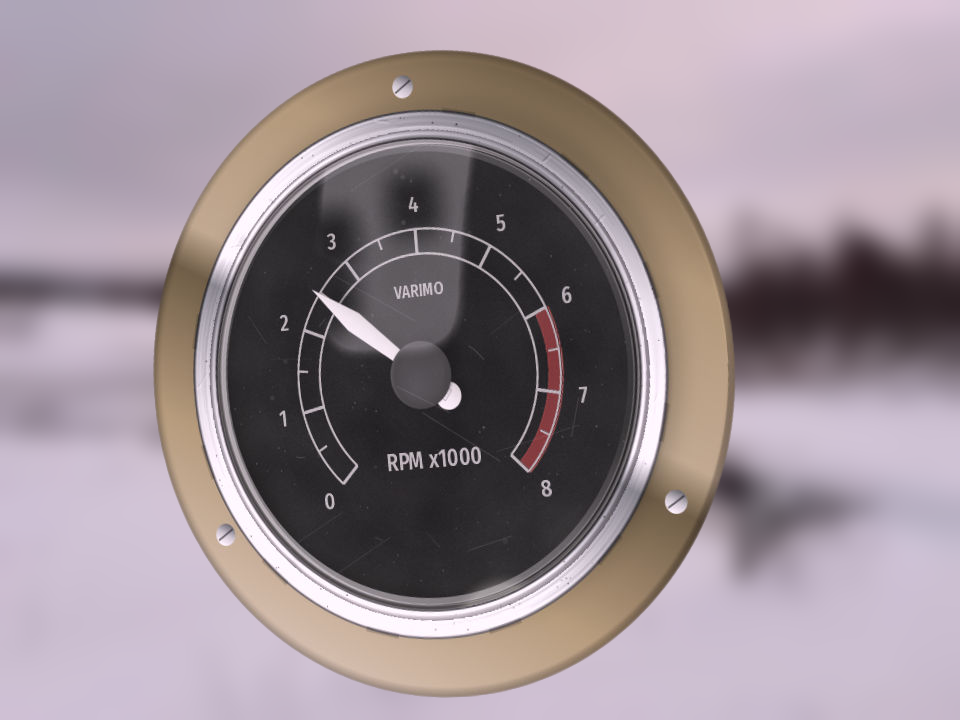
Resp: 2500 rpm
